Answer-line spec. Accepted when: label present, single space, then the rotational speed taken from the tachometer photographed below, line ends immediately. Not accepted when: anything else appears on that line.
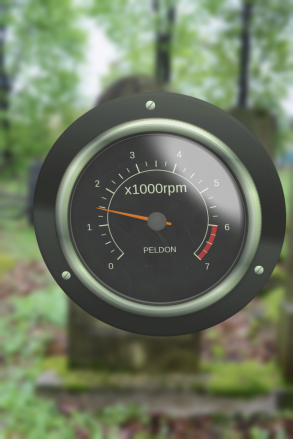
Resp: 1500 rpm
